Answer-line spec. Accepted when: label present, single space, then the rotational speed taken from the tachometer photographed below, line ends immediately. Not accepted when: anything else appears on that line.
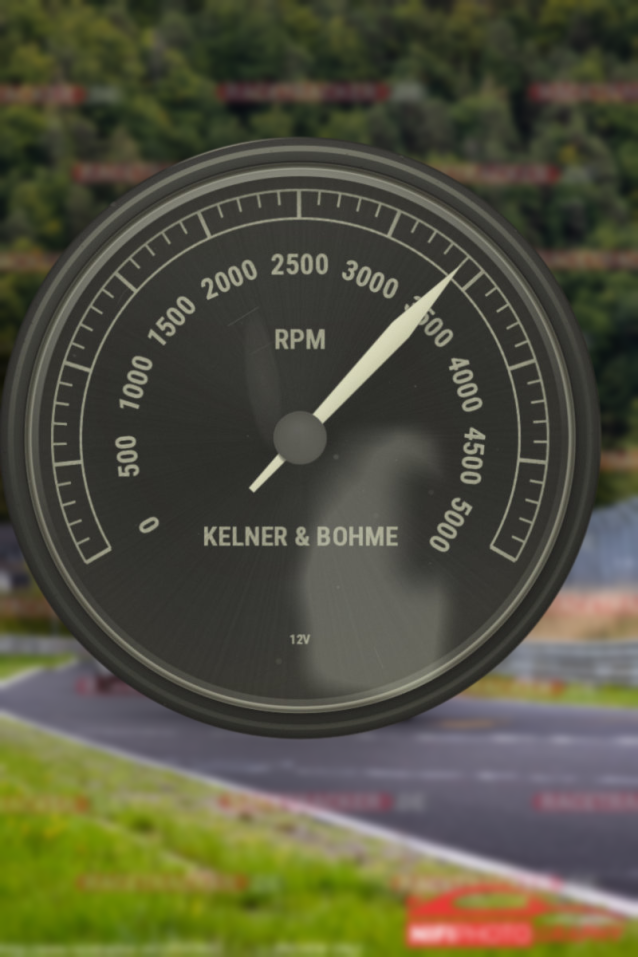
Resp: 3400 rpm
